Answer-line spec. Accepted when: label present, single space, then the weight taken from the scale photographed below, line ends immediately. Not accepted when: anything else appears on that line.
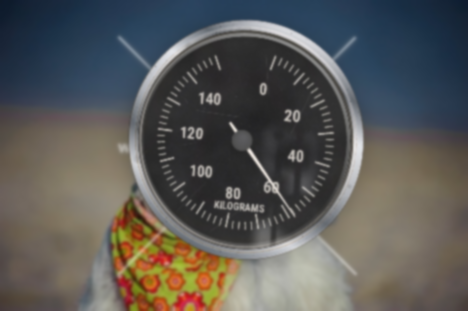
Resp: 58 kg
